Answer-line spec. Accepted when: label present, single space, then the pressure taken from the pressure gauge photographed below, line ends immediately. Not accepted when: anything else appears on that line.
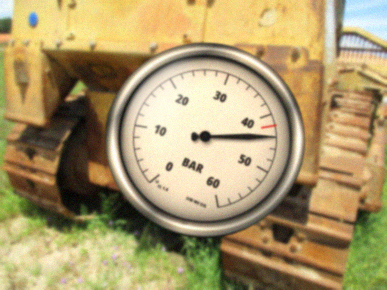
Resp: 44 bar
